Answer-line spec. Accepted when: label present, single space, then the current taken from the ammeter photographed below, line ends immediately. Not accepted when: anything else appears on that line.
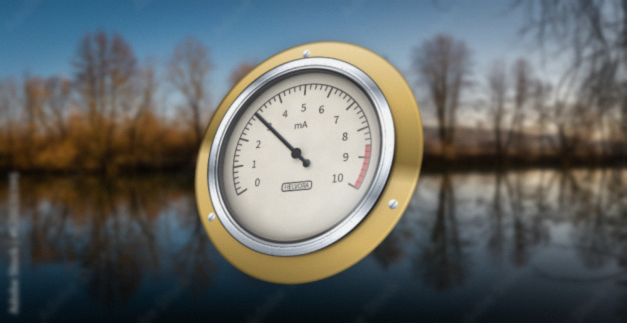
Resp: 3 mA
